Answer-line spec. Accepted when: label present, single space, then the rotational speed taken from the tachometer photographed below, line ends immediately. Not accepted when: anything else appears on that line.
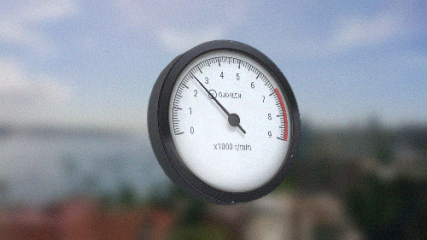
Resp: 2500 rpm
